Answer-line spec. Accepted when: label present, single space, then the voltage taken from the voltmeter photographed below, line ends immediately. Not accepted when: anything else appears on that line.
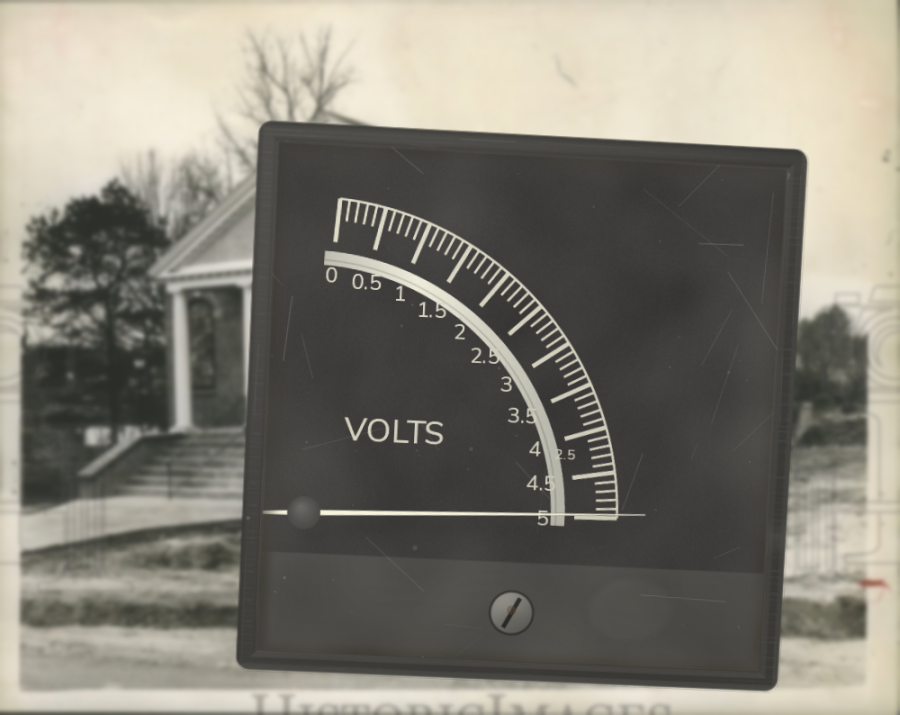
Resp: 4.95 V
